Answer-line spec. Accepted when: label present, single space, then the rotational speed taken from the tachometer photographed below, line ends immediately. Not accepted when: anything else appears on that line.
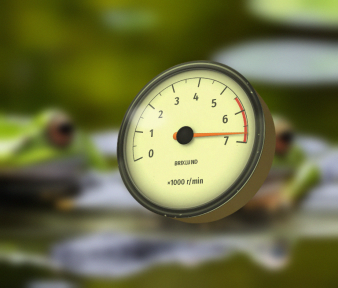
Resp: 6750 rpm
